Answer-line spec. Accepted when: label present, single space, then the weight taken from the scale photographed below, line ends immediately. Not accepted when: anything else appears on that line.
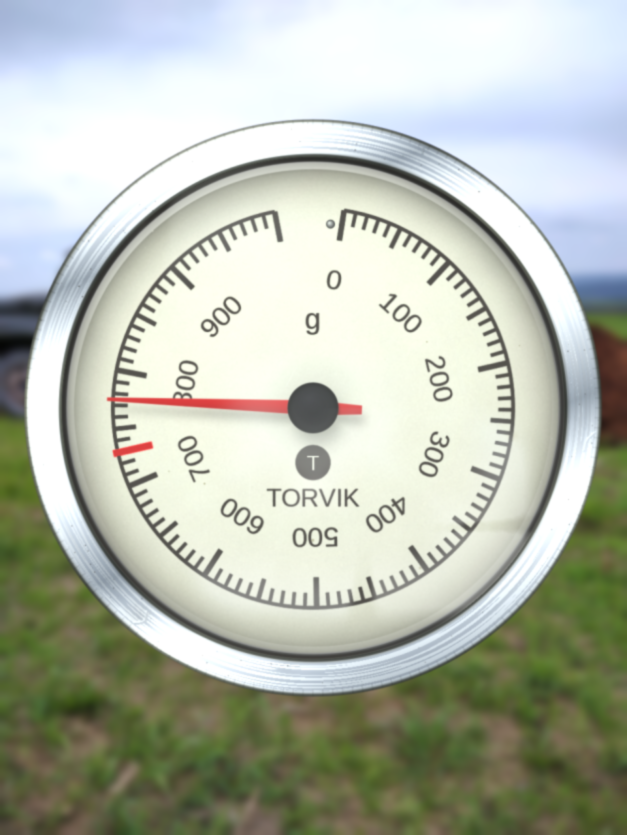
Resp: 775 g
